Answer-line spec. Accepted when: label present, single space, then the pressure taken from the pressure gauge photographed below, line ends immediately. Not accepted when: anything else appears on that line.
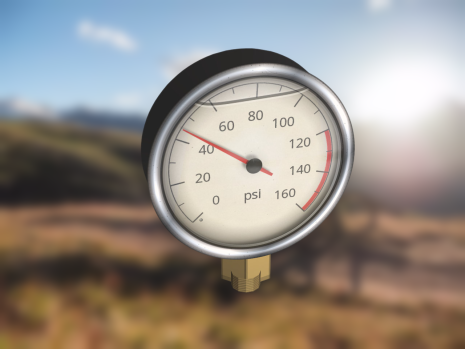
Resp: 45 psi
